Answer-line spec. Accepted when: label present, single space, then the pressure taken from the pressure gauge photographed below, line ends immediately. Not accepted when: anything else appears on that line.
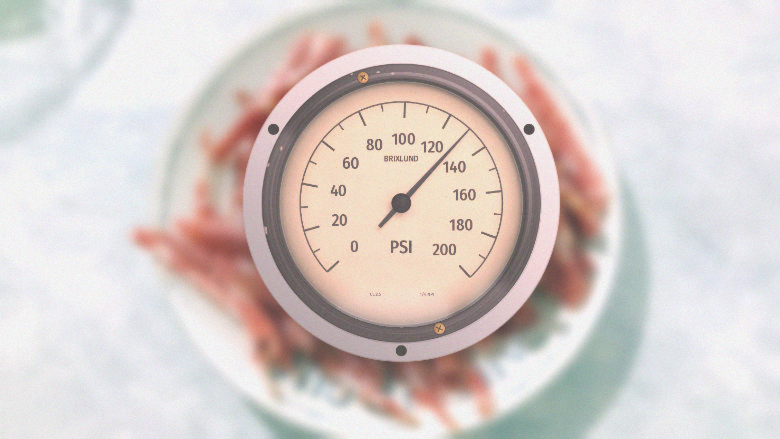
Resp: 130 psi
